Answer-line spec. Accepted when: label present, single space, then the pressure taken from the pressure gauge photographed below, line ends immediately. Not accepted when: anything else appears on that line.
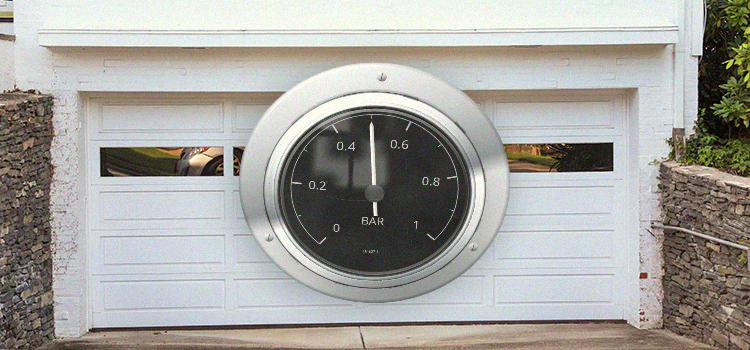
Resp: 0.5 bar
